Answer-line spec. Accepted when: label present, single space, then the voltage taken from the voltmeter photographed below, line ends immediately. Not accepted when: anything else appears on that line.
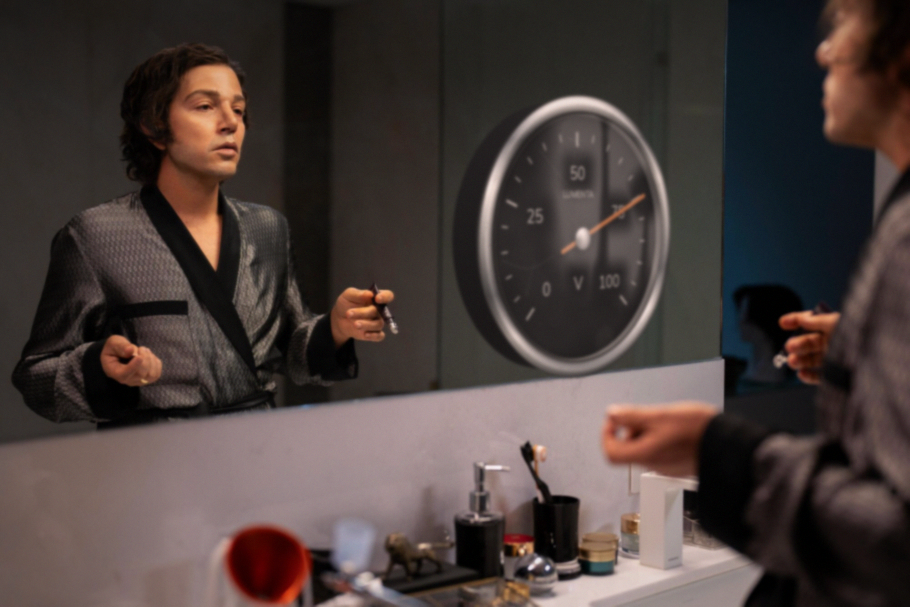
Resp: 75 V
